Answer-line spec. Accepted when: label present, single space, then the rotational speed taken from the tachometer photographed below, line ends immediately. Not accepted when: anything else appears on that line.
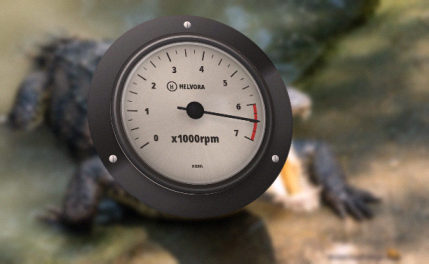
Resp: 6500 rpm
